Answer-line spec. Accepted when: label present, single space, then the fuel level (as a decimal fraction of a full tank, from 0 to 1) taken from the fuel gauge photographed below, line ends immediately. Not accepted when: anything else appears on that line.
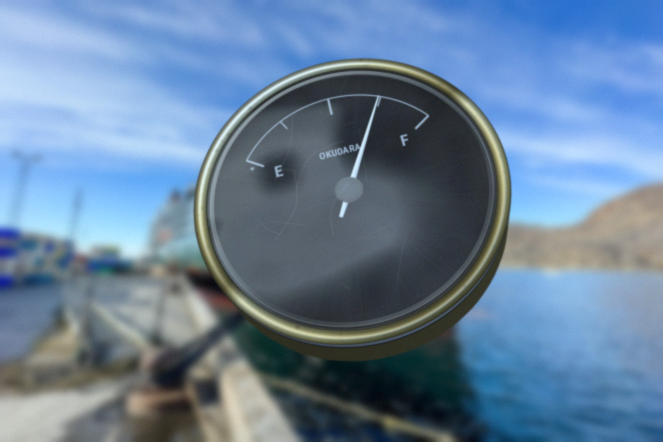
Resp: 0.75
